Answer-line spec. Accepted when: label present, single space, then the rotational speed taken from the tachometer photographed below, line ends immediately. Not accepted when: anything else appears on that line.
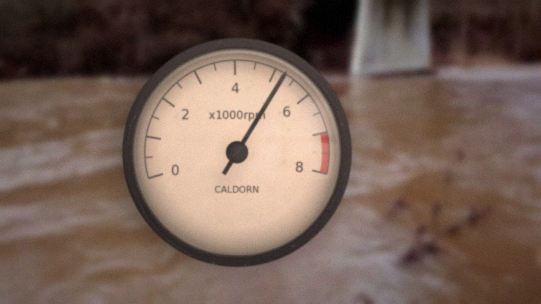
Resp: 5250 rpm
